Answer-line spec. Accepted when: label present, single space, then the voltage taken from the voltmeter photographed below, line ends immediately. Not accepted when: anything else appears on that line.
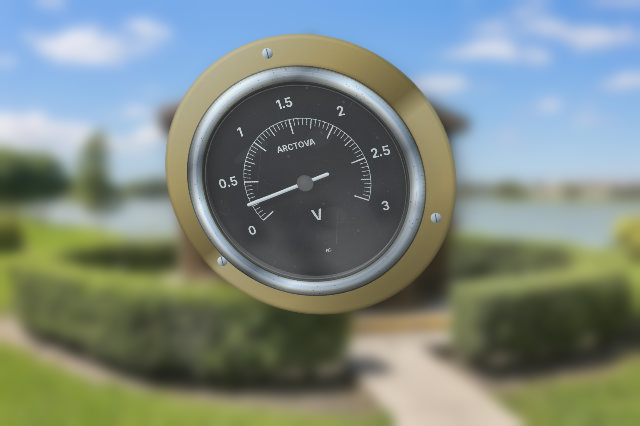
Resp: 0.25 V
